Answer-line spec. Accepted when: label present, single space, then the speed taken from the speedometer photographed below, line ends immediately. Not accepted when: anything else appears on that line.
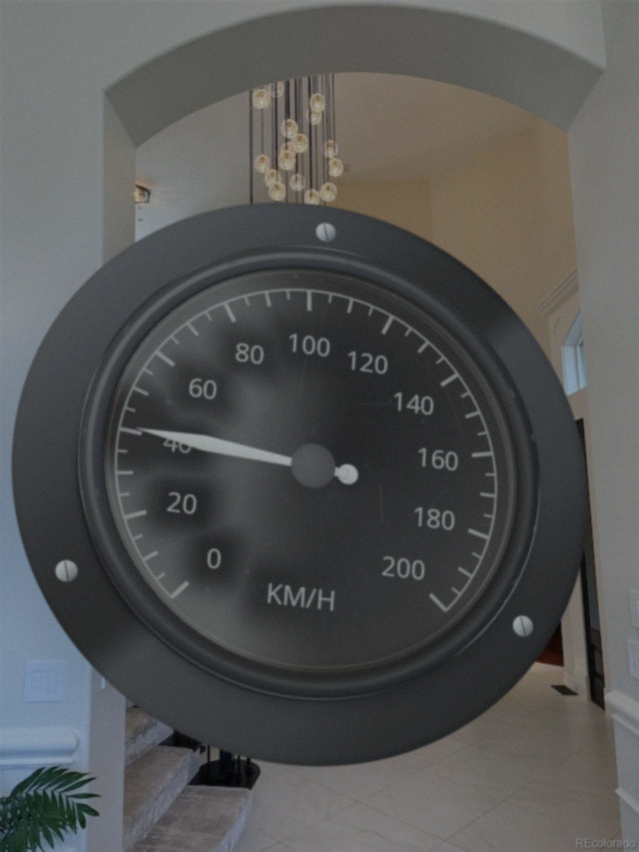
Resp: 40 km/h
